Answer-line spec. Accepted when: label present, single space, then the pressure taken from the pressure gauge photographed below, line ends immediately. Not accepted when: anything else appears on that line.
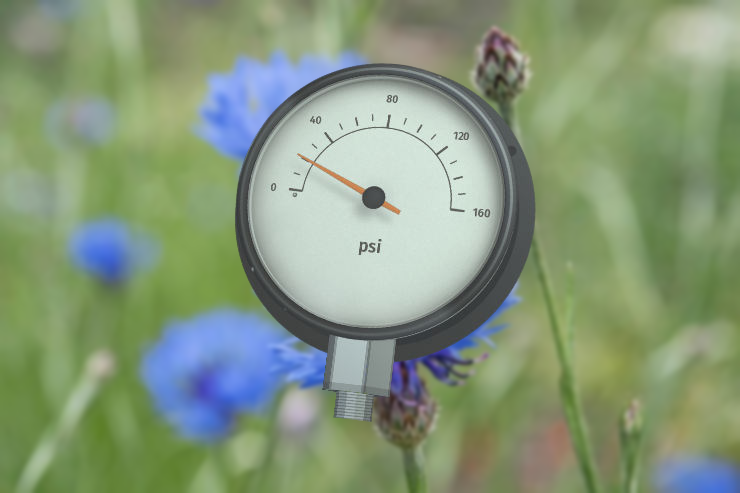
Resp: 20 psi
